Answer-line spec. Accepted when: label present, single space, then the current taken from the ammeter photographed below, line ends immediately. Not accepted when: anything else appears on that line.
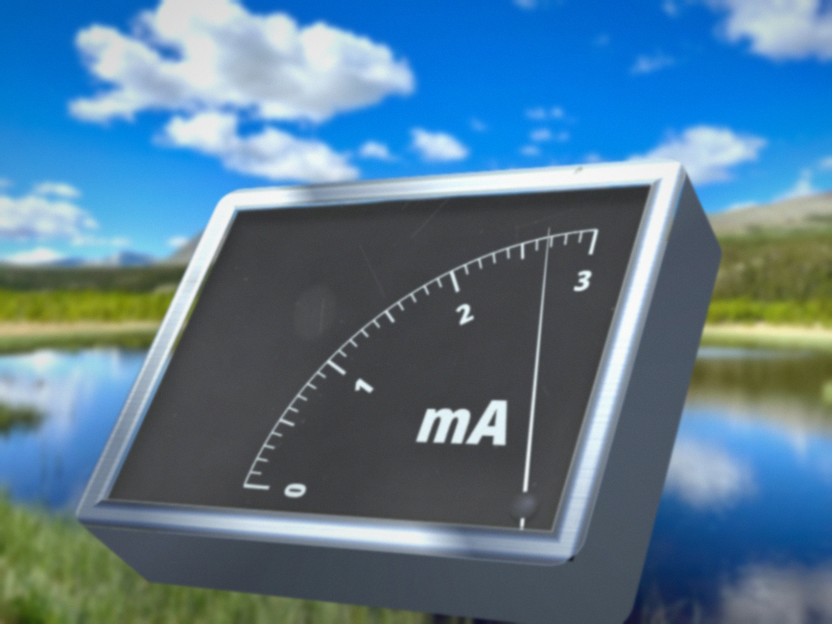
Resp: 2.7 mA
